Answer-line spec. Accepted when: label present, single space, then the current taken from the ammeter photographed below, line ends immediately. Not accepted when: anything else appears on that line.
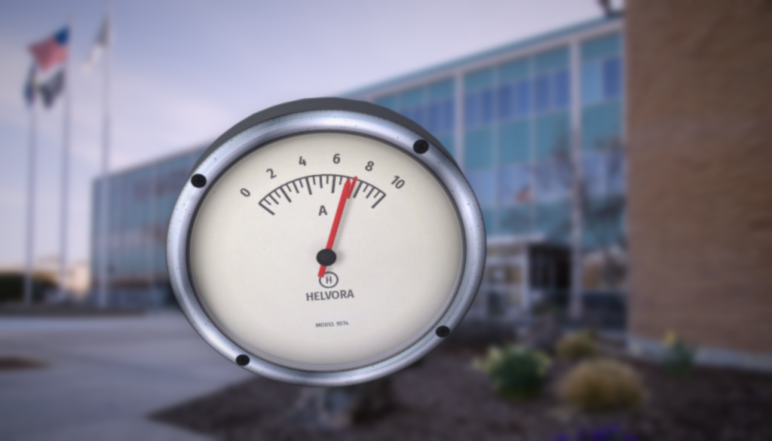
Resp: 7 A
